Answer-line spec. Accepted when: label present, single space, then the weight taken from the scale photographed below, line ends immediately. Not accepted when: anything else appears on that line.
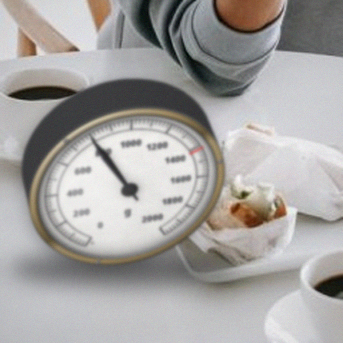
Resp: 800 g
